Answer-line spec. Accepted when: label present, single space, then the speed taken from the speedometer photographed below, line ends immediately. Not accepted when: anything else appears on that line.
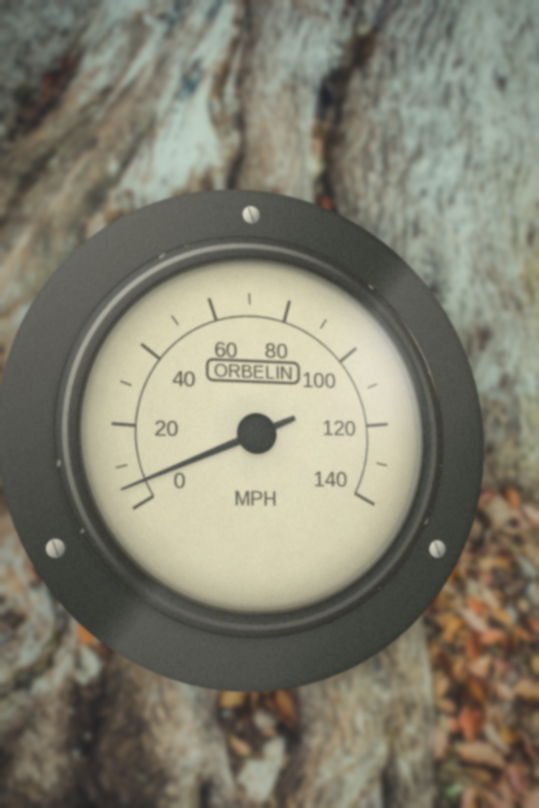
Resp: 5 mph
